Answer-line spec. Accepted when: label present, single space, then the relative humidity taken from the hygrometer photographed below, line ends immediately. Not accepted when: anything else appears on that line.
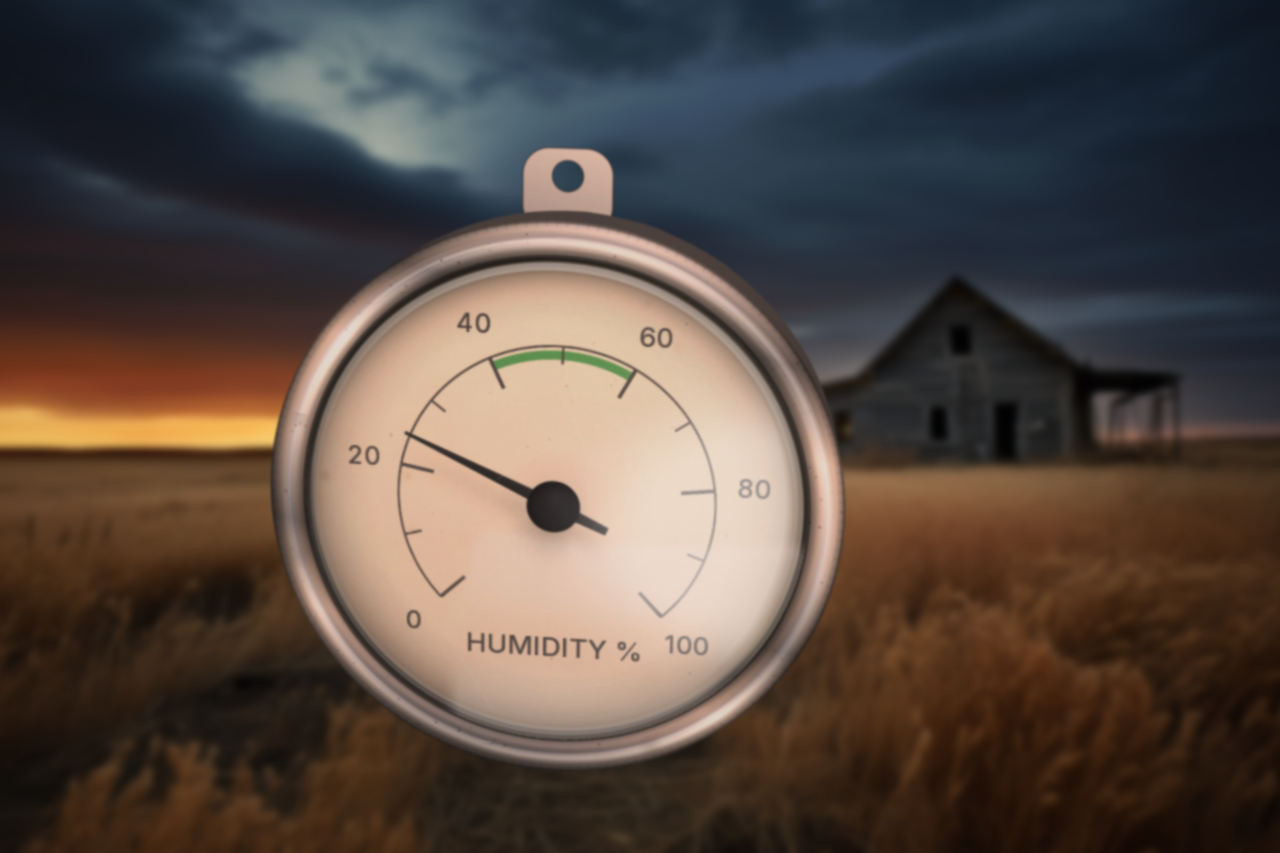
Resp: 25 %
